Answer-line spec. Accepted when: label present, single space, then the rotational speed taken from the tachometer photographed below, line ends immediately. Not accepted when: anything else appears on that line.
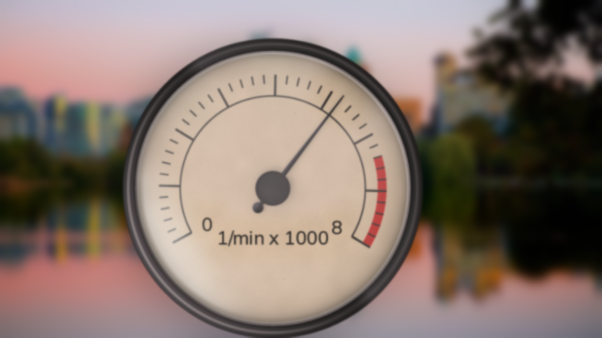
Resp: 5200 rpm
